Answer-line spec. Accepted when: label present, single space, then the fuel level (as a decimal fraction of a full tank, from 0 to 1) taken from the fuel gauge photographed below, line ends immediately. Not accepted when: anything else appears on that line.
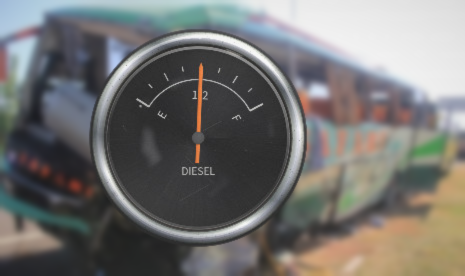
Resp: 0.5
